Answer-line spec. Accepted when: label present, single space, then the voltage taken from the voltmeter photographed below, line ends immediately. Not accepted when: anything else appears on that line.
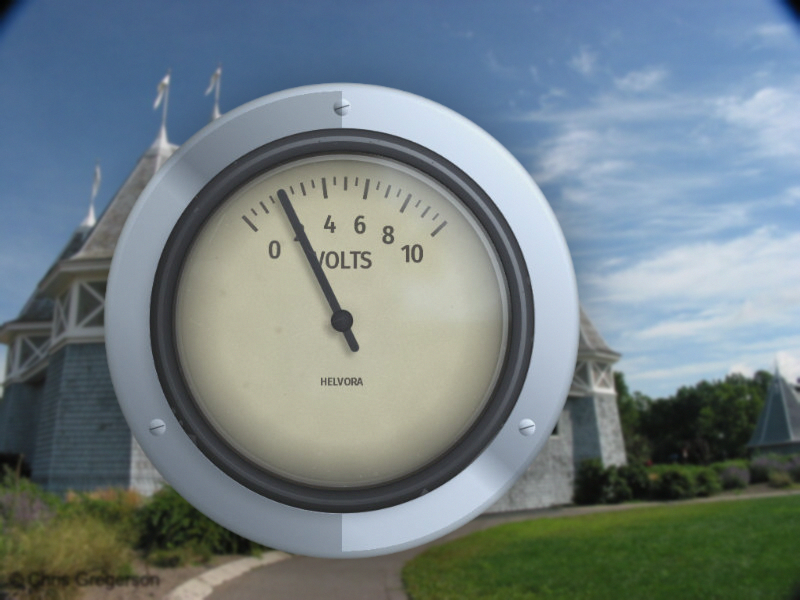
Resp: 2 V
